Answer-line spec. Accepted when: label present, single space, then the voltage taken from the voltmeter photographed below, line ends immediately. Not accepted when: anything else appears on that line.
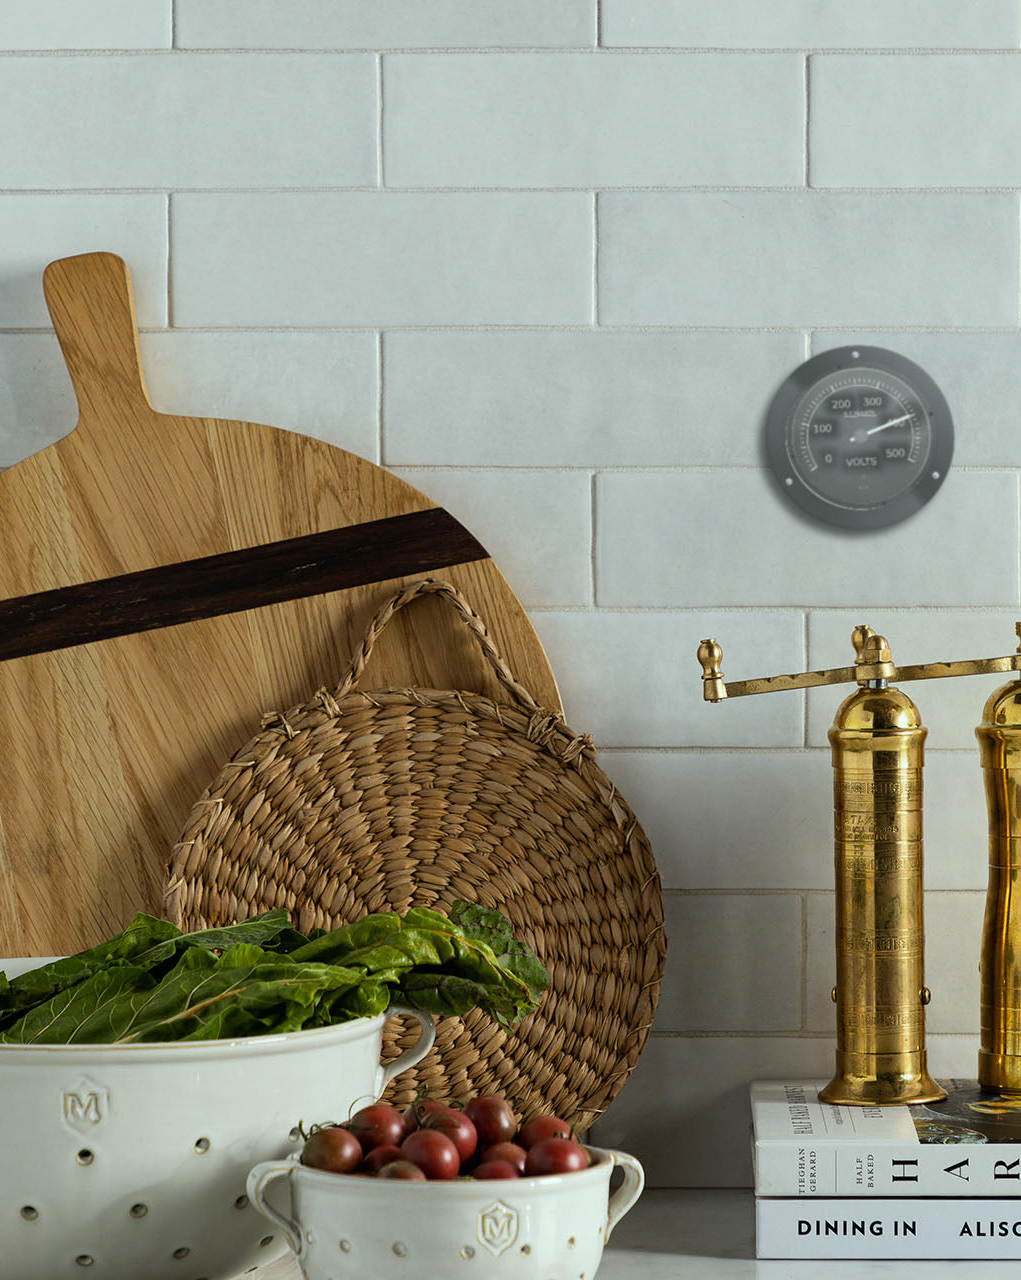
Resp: 400 V
